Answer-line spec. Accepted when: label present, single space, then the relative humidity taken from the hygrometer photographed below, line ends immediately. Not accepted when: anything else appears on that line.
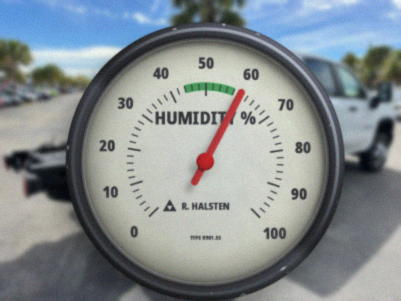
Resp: 60 %
